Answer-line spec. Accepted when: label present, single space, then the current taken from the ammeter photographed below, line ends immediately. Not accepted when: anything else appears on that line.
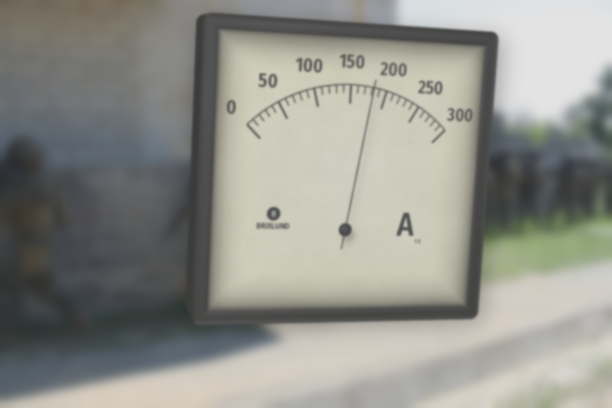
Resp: 180 A
